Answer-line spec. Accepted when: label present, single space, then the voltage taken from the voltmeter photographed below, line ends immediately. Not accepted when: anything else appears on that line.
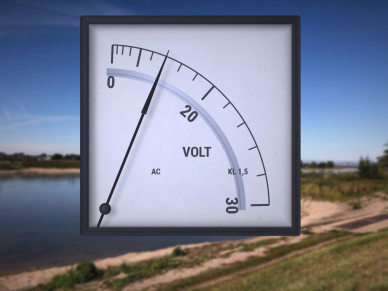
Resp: 14 V
